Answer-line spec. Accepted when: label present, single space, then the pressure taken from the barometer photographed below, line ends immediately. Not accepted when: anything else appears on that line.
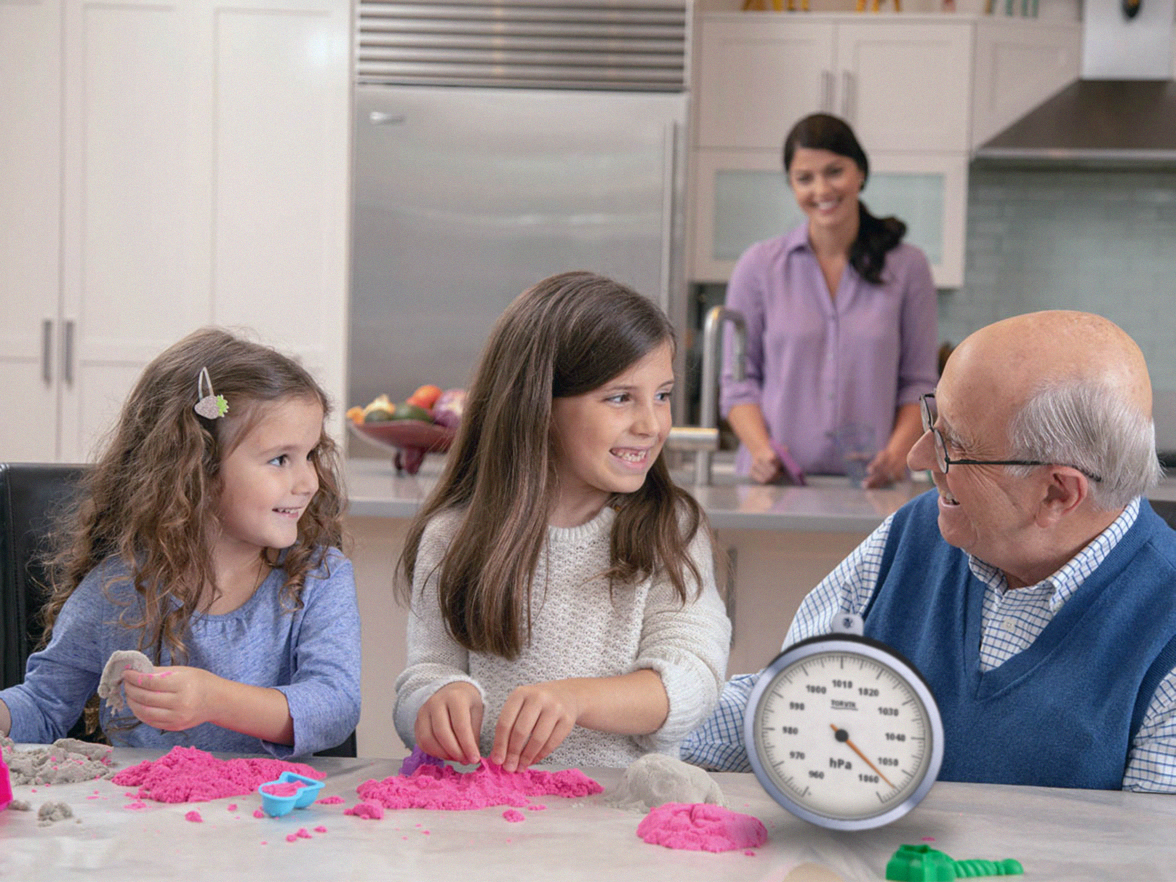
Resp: 1055 hPa
